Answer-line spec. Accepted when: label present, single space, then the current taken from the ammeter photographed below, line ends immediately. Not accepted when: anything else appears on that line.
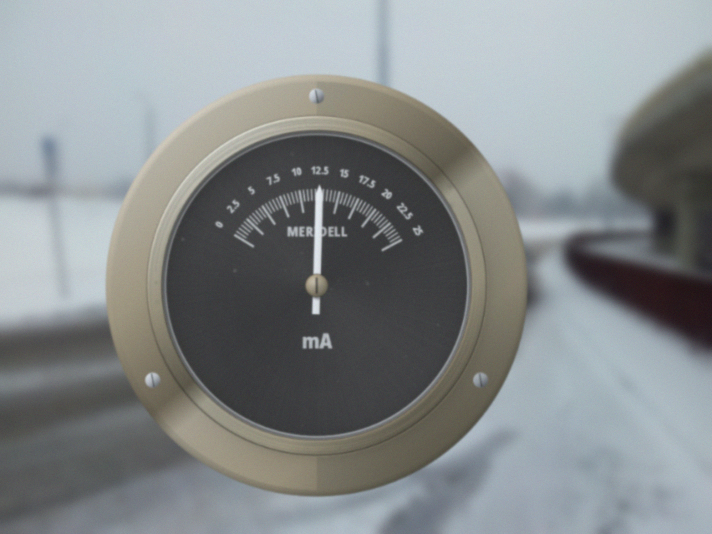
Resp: 12.5 mA
